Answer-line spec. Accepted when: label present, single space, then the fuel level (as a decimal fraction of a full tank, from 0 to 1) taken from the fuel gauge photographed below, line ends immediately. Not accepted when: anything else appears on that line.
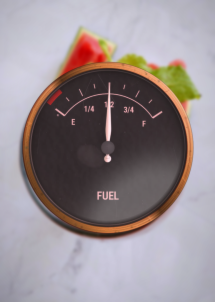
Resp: 0.5
